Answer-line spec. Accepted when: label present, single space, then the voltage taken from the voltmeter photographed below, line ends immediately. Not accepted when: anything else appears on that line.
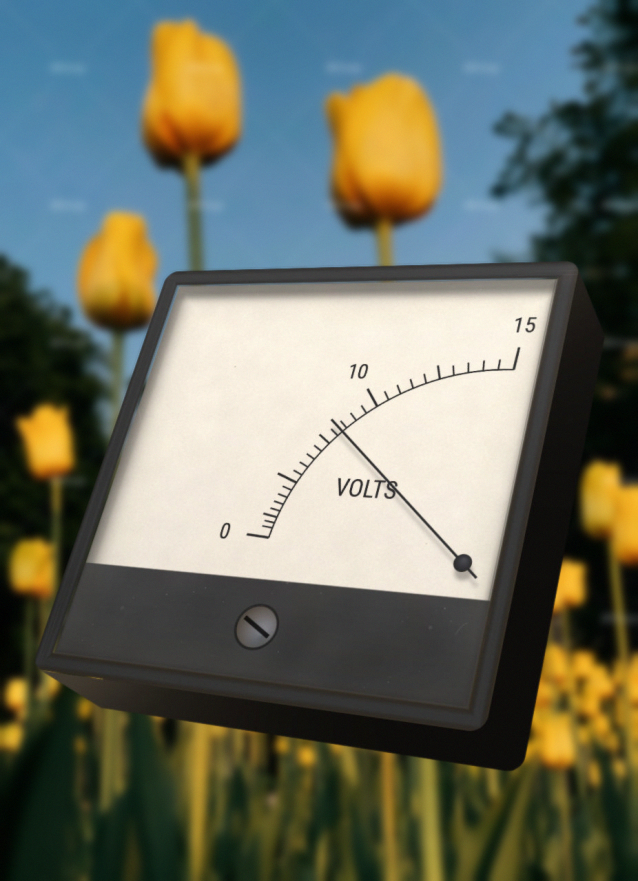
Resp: 8.25 V
